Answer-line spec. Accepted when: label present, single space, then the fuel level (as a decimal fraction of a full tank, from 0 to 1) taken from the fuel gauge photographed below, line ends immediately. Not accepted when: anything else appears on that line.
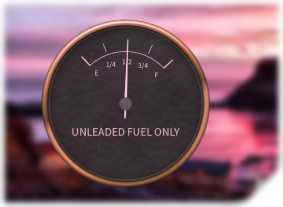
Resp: 0.5
